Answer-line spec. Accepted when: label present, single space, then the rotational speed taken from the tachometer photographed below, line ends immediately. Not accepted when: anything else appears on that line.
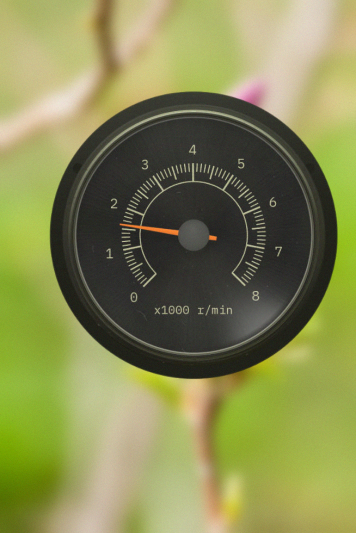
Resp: 1600 rpm
